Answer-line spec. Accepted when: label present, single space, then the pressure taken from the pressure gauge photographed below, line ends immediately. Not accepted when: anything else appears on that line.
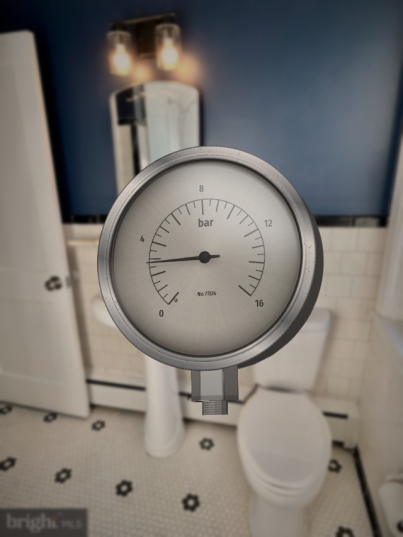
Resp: 2.75 bar
